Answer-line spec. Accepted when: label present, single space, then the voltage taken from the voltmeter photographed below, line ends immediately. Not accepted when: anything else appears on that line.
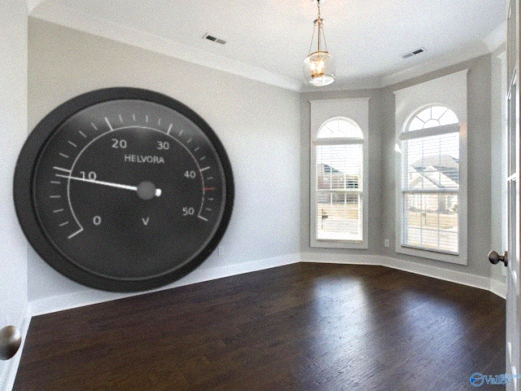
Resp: 9 V
